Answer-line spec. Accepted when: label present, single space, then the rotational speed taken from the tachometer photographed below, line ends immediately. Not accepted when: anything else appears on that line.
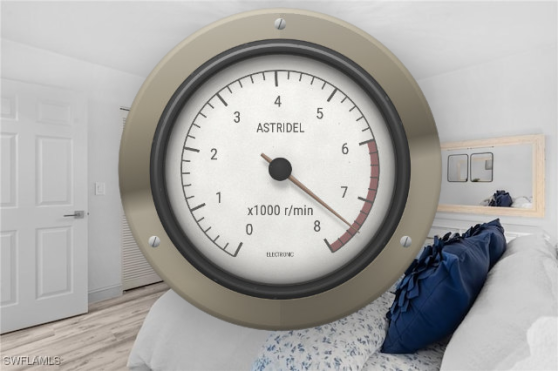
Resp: 7500 rpm
